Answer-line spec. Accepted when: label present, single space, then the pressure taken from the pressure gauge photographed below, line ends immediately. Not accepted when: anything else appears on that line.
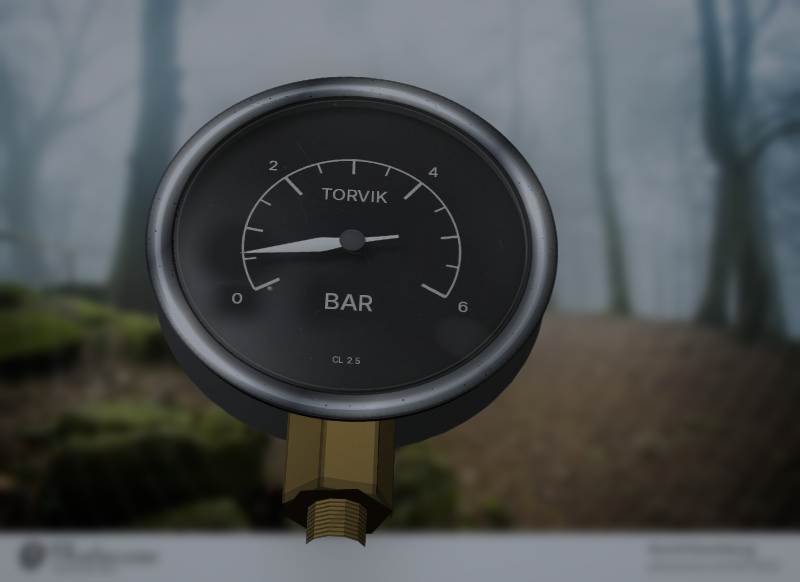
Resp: 0.5 bar
